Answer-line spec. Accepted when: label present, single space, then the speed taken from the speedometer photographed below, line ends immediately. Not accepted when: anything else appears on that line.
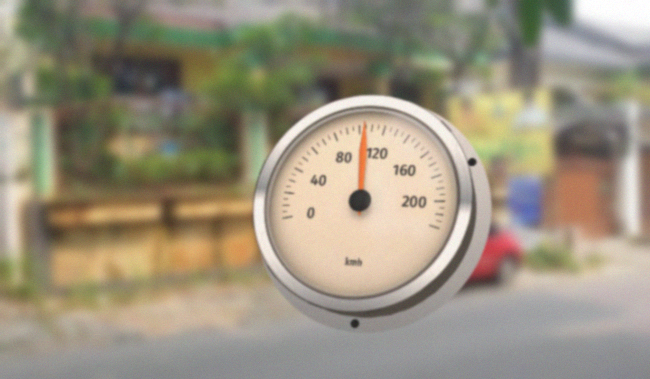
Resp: 105 km/h
